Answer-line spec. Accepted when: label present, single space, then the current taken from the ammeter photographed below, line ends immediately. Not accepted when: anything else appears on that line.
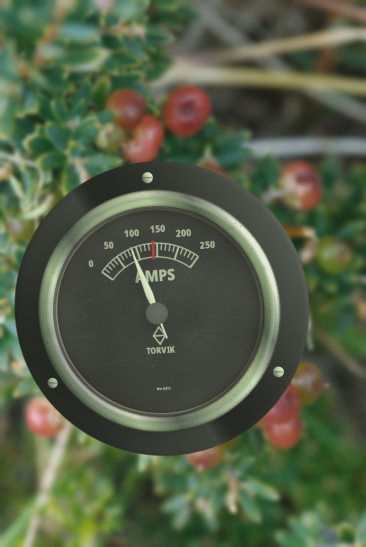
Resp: 90 A
